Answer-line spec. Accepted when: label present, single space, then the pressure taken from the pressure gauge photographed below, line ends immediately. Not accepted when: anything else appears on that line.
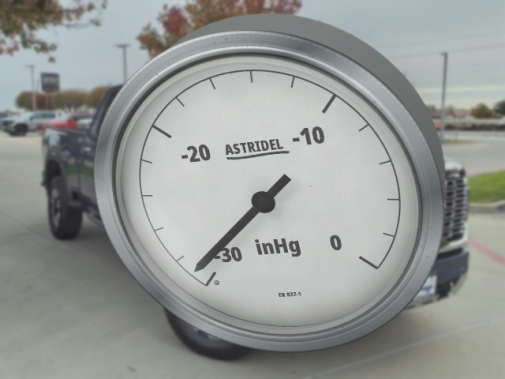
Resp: -29 inHg
